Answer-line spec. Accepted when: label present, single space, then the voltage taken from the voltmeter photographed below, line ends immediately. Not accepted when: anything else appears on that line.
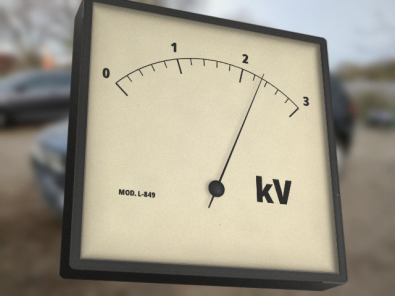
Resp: 2.3 kV
